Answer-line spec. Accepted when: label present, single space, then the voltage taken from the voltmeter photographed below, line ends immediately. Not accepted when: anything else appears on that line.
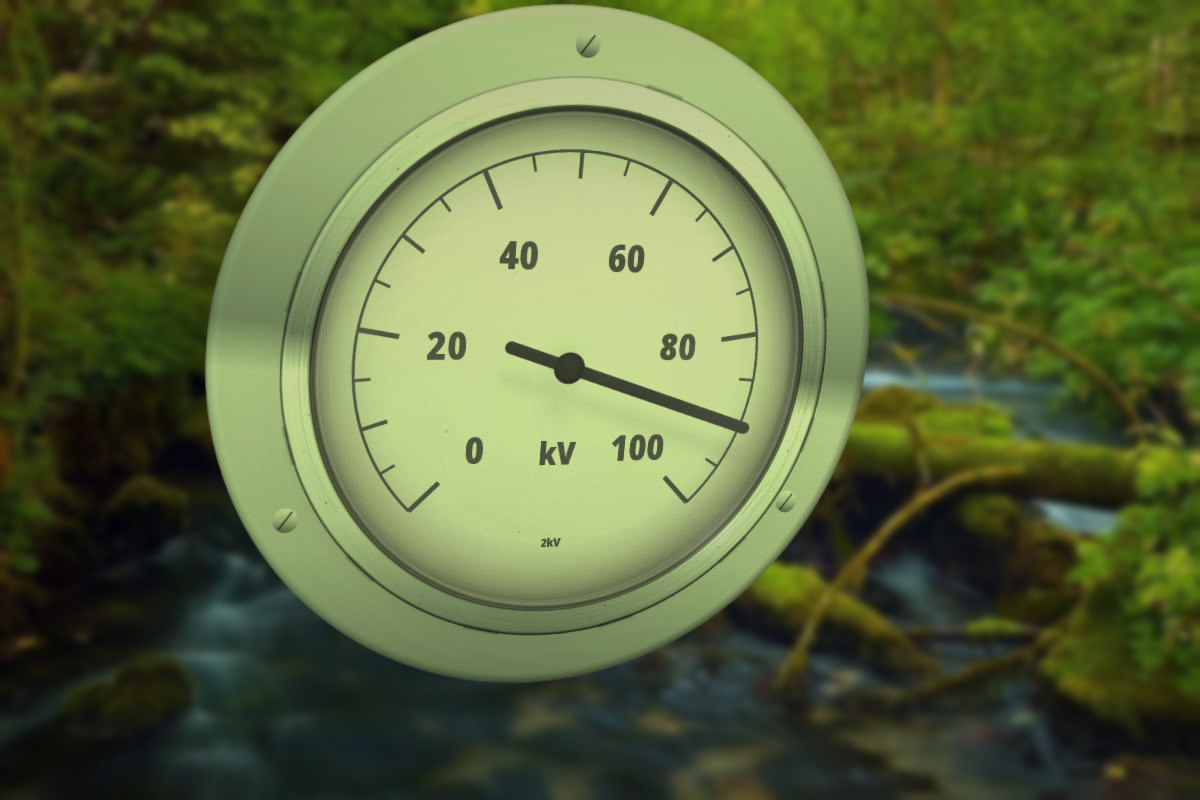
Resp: 90 kV
